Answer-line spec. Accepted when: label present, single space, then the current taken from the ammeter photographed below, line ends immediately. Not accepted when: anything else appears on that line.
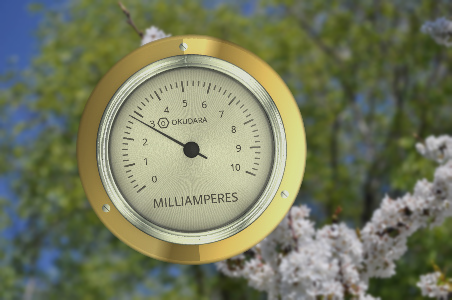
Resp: 2.8 mA
